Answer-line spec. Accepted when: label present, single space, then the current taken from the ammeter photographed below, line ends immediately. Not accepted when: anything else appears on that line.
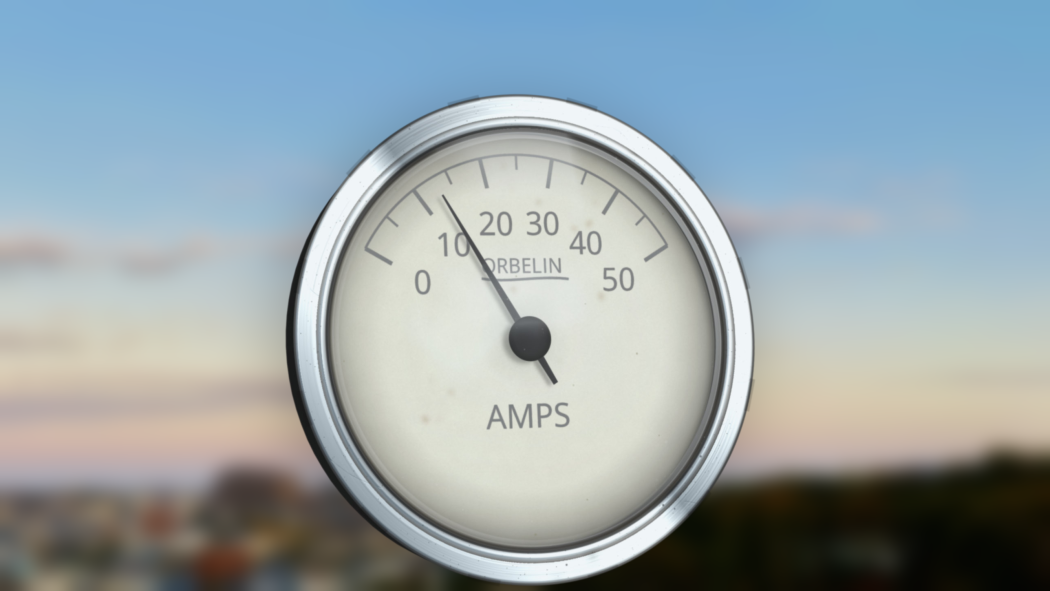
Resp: 12.5 A
